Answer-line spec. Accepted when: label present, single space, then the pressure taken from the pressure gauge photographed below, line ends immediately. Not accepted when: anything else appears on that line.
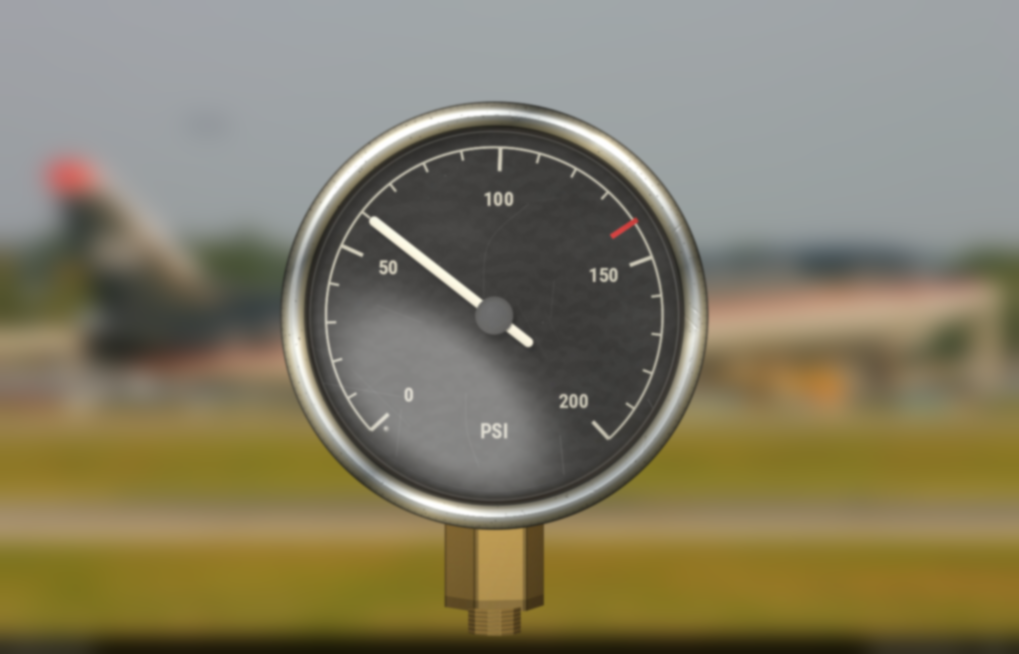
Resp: 60 psi
